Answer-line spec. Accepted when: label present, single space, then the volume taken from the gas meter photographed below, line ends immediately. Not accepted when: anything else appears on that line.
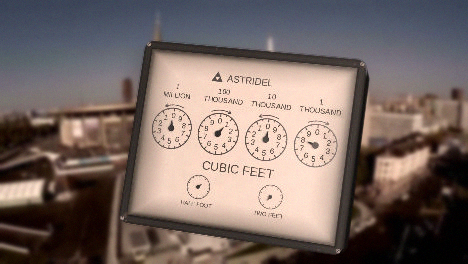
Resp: 9800 ft³
